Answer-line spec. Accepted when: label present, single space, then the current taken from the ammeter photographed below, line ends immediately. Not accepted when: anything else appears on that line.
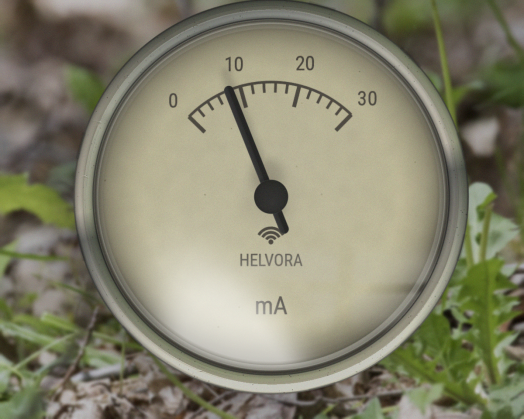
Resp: 8 mA
